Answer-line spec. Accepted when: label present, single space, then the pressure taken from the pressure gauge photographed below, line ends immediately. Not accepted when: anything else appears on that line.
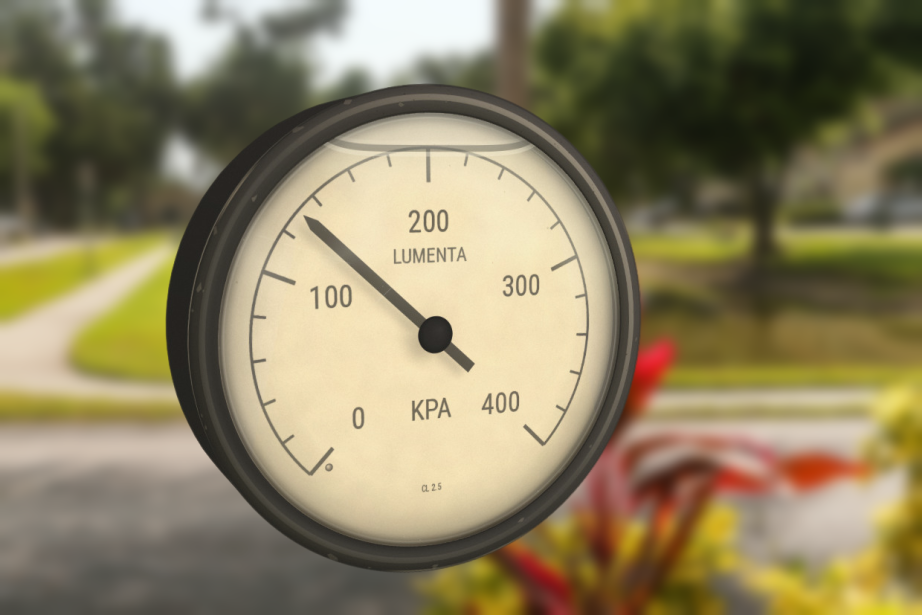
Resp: 130 kPa
